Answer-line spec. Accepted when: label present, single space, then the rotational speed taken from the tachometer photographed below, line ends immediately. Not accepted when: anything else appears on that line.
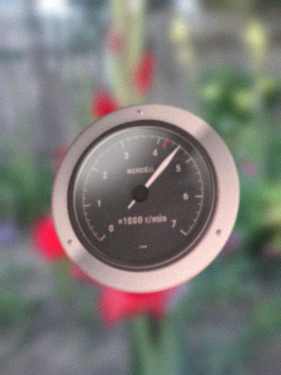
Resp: 4600 rpm
